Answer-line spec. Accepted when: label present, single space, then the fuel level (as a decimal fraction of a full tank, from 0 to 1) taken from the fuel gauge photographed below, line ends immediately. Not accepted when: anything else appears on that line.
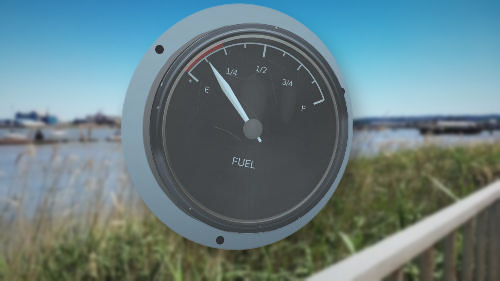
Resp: 0.125
